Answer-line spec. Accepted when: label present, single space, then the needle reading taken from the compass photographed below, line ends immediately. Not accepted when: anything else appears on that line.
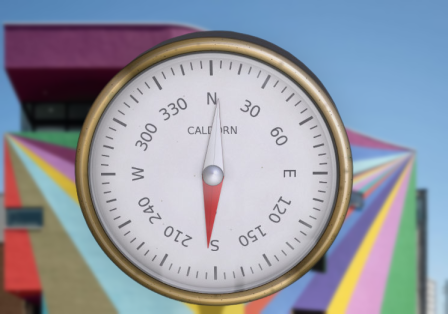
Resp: 185 °
